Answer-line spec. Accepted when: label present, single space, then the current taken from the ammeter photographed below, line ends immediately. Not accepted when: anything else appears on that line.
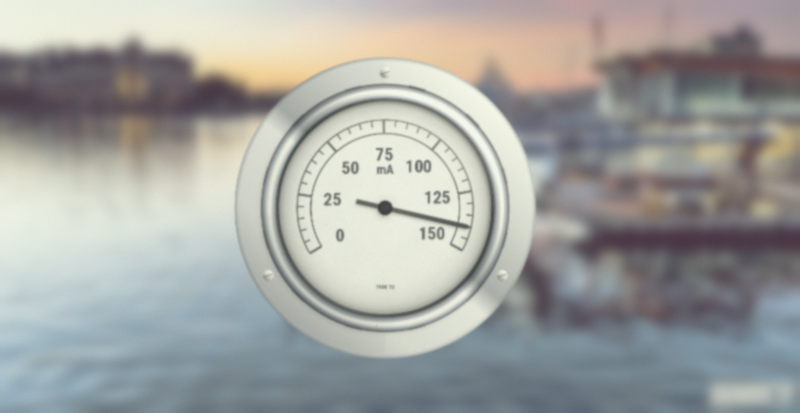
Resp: 140 mA
